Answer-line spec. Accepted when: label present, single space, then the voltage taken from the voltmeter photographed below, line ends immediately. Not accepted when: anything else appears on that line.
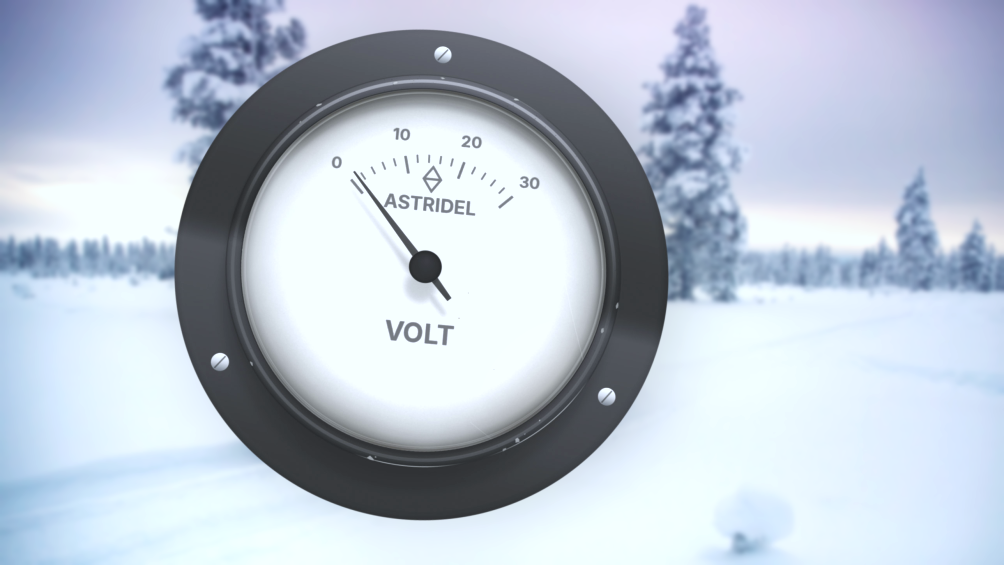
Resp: 1 V
